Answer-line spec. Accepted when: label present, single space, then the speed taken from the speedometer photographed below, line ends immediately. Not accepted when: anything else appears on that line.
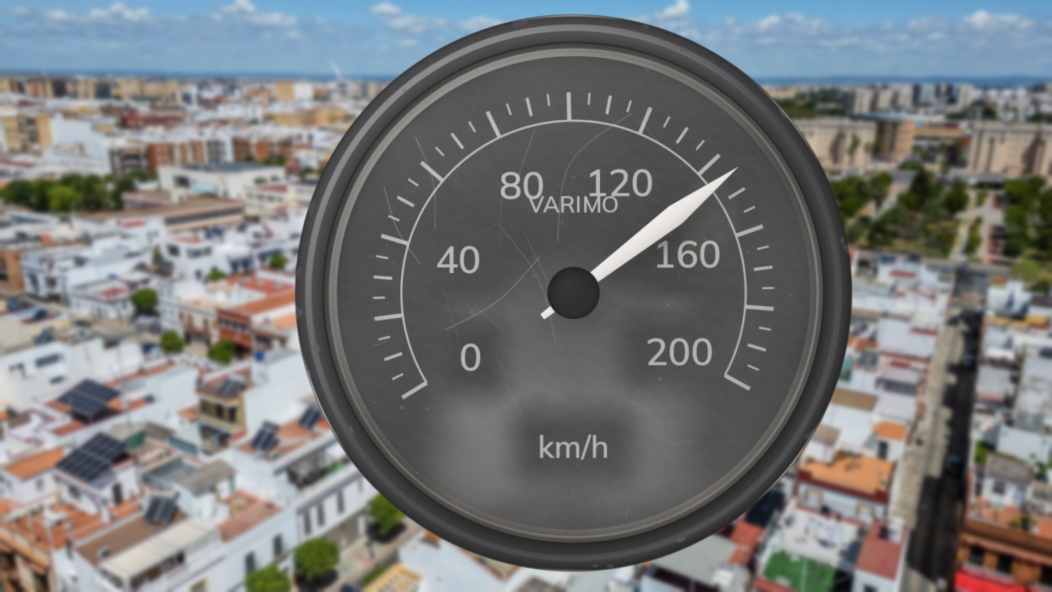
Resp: 145 km/h
